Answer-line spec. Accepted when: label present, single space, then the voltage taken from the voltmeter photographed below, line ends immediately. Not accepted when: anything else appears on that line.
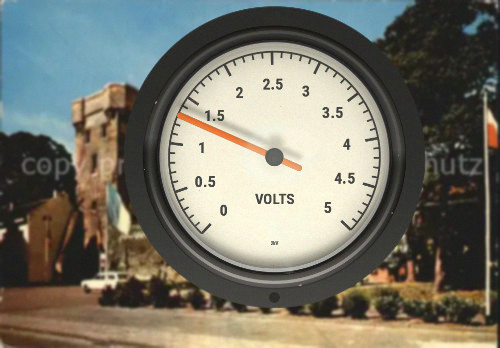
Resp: 1.3 V
